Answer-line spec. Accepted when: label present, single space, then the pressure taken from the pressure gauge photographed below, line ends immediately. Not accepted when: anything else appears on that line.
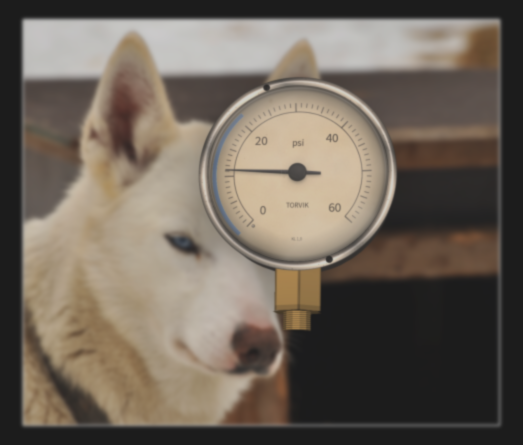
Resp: 11 psi
